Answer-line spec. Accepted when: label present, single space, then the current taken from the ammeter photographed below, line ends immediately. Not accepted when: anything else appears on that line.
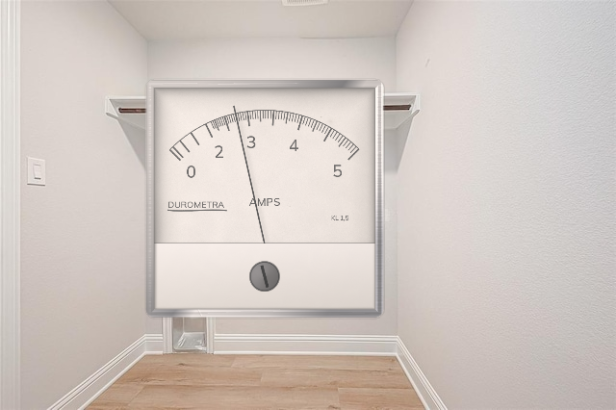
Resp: 2.75 A
